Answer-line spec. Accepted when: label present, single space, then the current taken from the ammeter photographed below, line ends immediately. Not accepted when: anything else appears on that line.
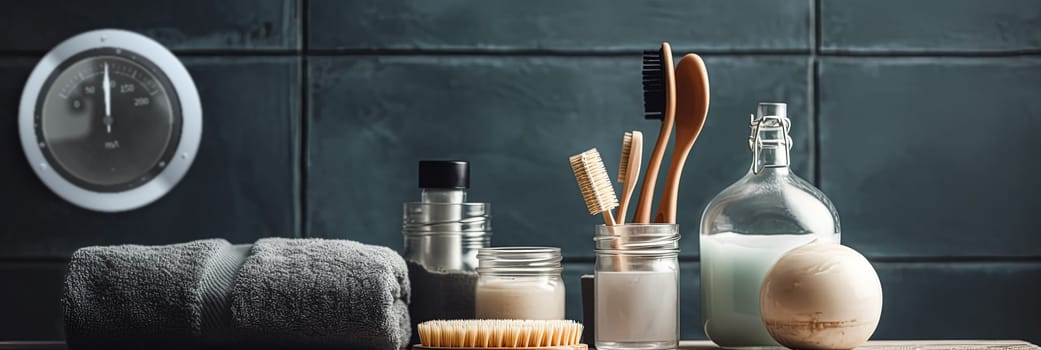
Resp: 100 mA
